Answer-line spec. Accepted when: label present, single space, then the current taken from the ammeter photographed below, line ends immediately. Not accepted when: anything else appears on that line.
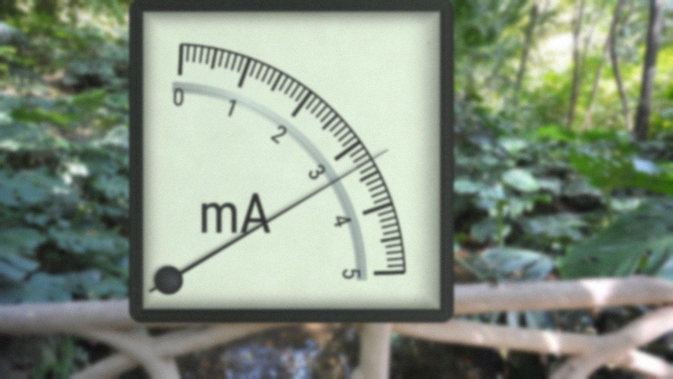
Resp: 3.3 mA
